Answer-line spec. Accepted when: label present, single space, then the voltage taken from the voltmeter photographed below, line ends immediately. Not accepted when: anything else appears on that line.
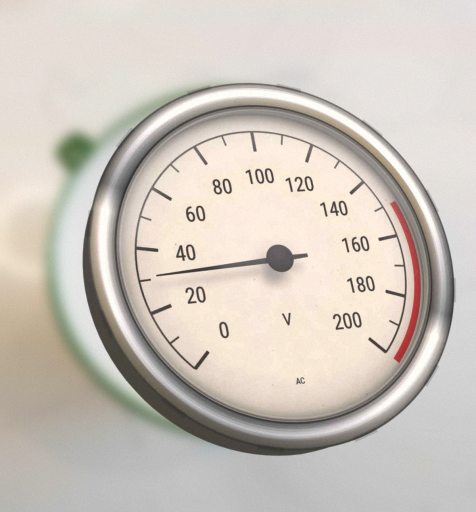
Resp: 30 V
